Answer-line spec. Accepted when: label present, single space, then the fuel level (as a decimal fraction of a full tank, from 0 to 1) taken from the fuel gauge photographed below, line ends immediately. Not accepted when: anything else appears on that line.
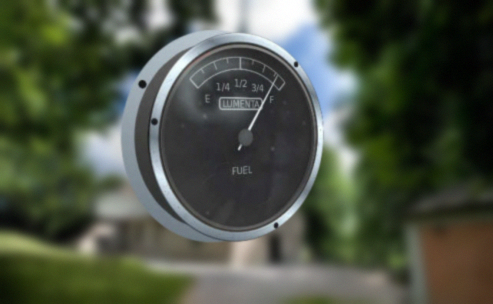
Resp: 0.875
